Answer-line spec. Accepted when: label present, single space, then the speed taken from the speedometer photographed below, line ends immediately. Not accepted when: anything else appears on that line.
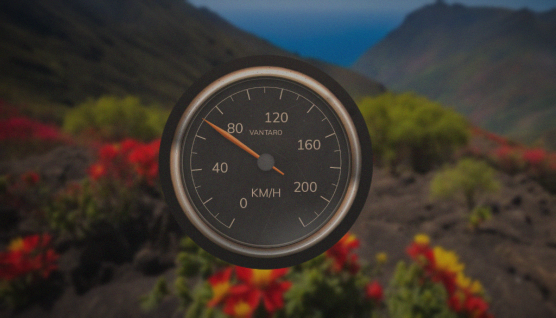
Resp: 70 km/h
